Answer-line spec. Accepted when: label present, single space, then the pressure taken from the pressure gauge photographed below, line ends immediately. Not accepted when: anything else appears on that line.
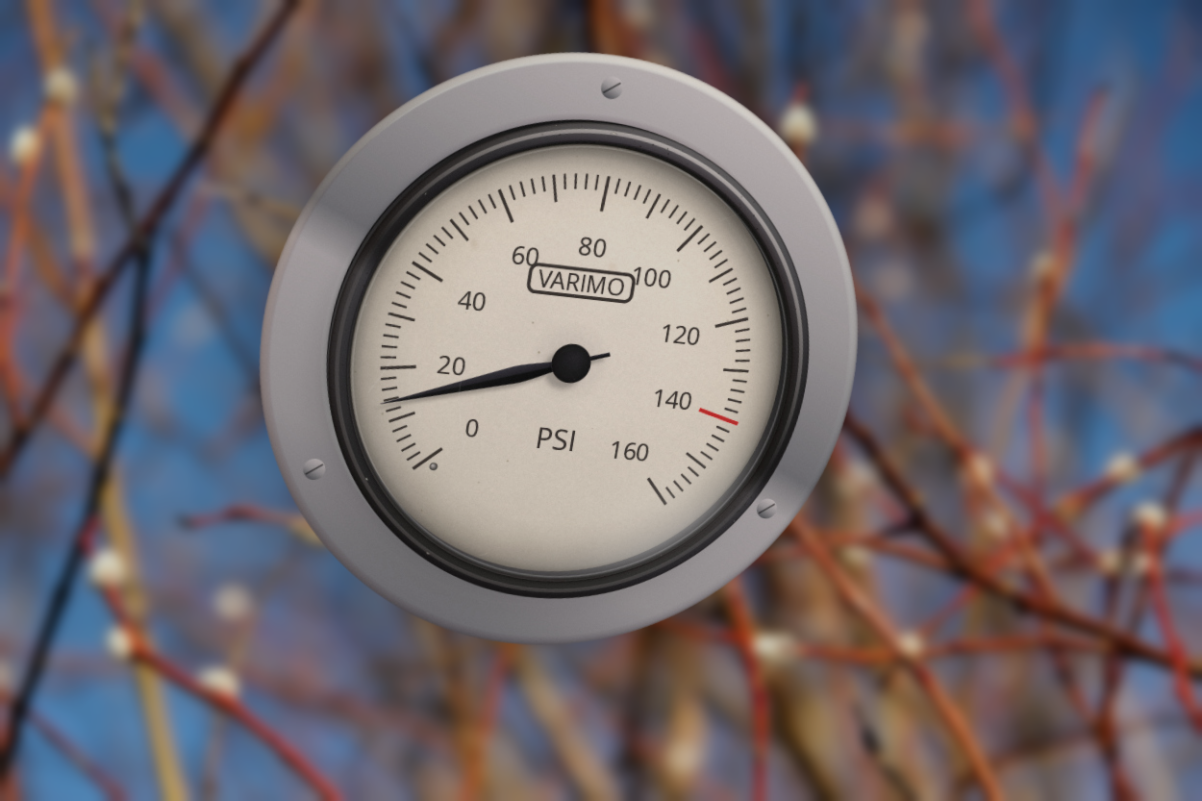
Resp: 14 psi
